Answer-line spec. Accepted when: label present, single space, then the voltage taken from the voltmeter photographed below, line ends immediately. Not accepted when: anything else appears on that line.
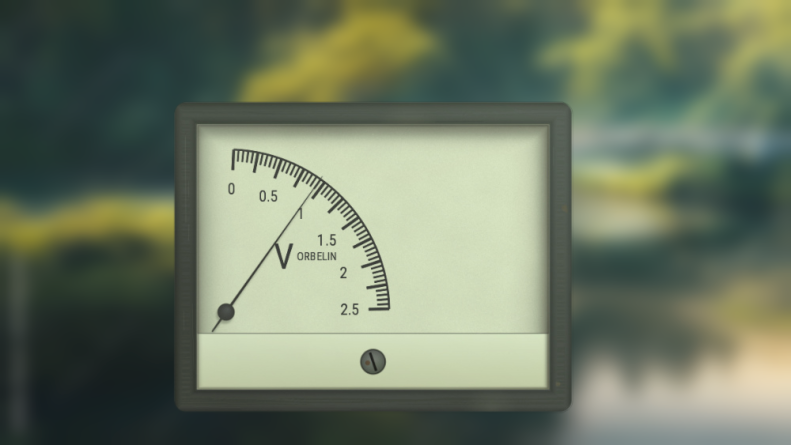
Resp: 0.95 V
